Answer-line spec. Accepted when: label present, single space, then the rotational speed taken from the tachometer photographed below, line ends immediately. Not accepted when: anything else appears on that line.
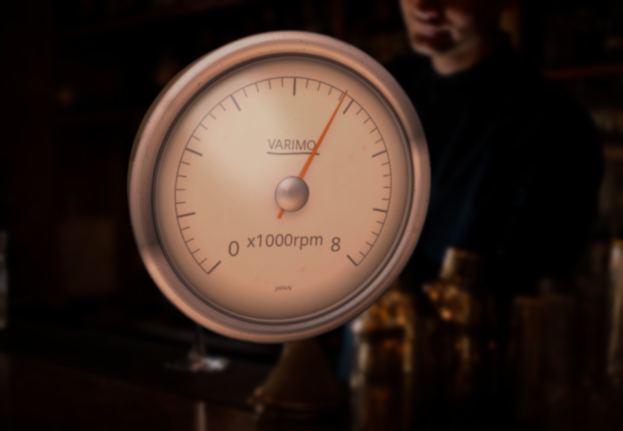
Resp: 4800 rpm
